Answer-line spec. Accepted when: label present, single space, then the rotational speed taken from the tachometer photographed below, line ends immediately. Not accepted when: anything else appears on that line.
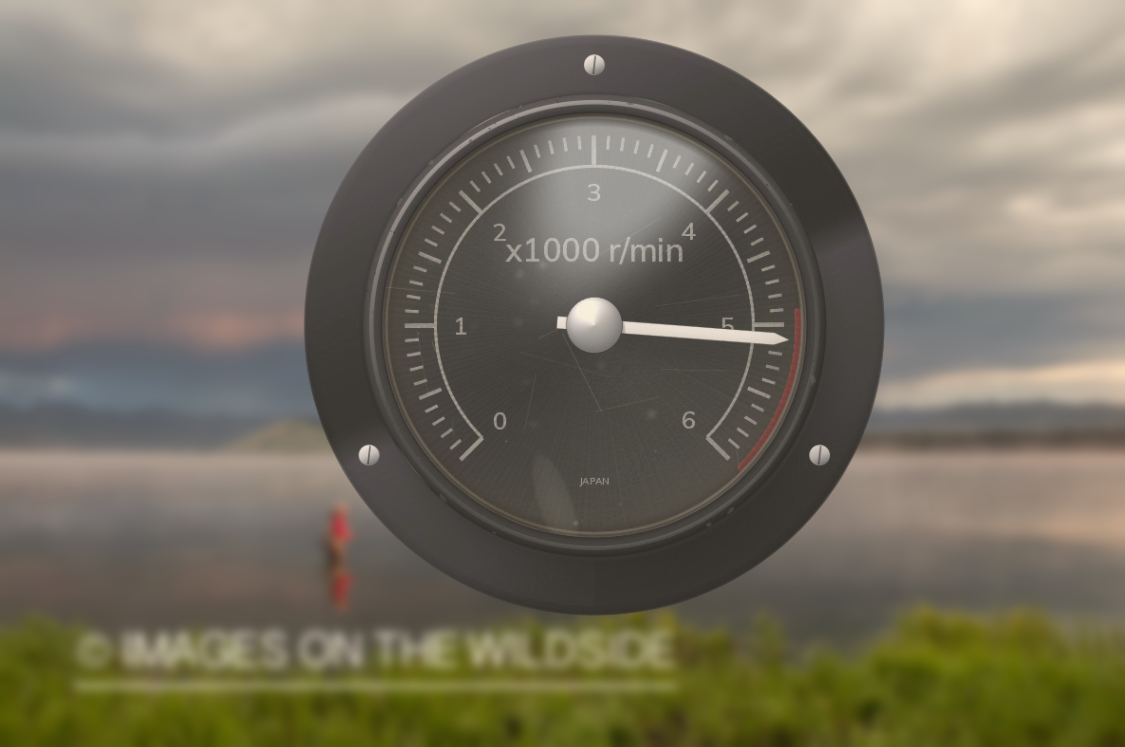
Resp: 5100 rpm
